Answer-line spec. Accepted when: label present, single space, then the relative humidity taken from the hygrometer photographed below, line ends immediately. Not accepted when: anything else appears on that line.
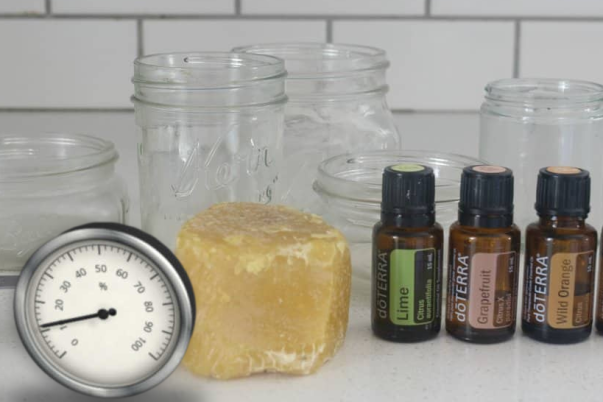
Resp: 12 %
